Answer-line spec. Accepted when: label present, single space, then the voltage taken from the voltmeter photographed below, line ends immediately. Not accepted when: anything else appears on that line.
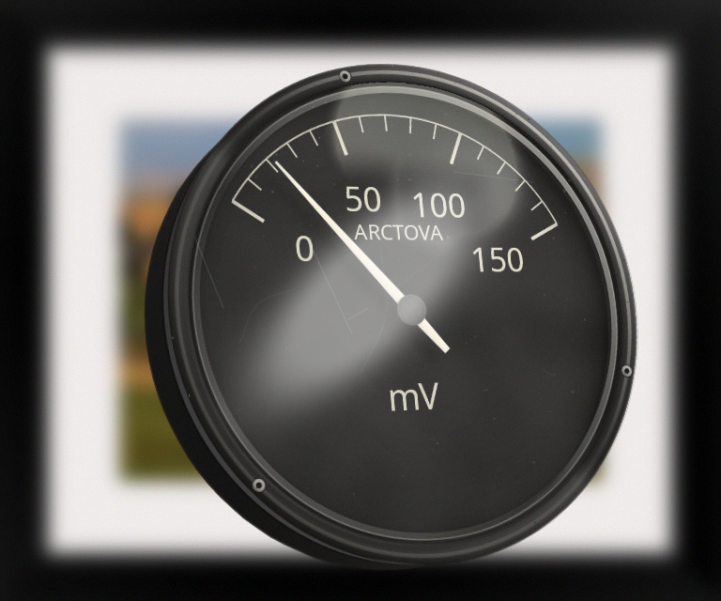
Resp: 20 mV
